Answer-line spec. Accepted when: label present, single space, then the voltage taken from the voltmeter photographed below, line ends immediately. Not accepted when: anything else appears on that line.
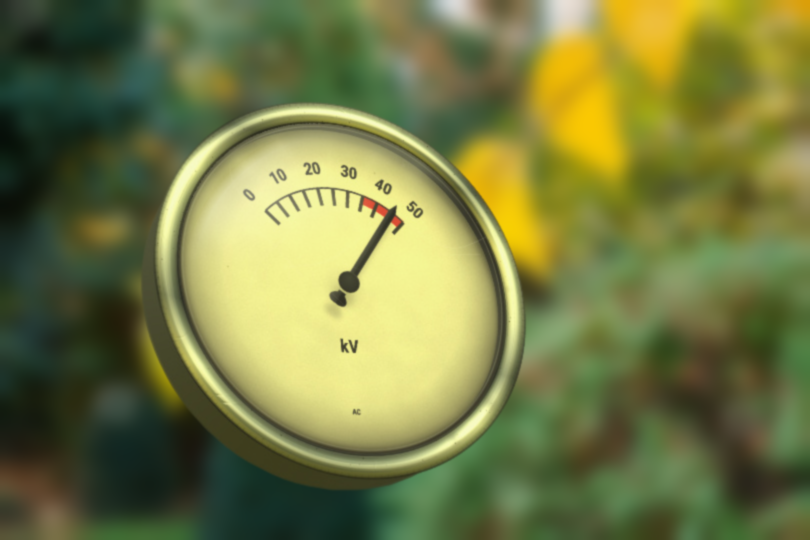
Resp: 45 kV
